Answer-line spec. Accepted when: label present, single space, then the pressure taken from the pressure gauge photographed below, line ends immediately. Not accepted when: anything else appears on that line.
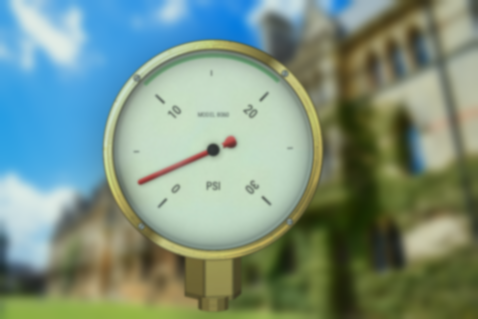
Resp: 2.5 psi
